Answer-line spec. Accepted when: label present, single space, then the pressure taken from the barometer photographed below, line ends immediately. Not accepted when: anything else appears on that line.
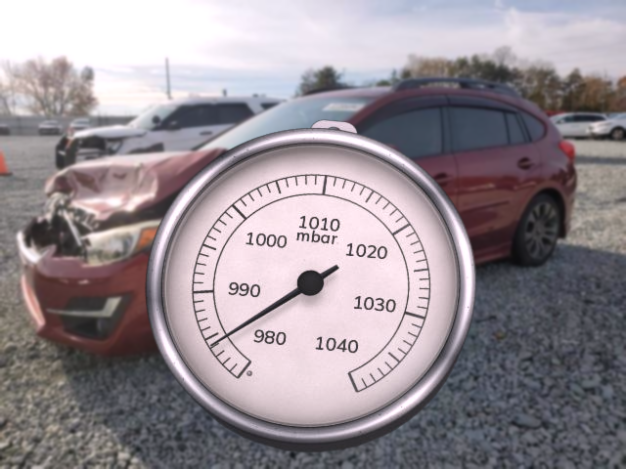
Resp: 984 mbar
